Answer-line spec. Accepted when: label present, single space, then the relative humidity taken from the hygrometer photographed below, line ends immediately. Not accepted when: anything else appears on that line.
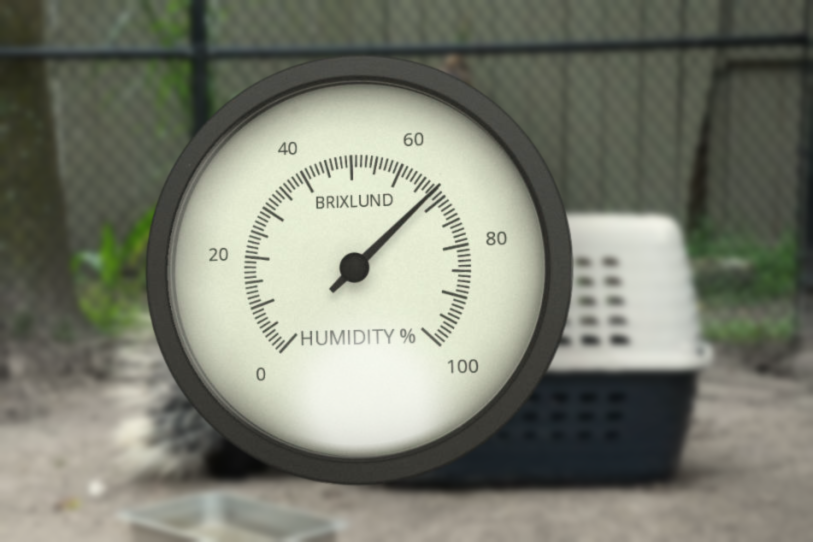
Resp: 68 %
